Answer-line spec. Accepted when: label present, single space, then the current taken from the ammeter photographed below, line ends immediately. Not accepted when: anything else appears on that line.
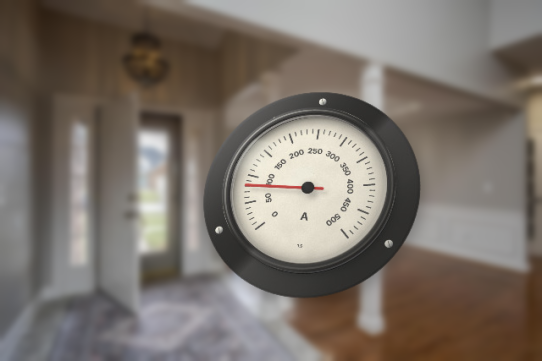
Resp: 80 A
